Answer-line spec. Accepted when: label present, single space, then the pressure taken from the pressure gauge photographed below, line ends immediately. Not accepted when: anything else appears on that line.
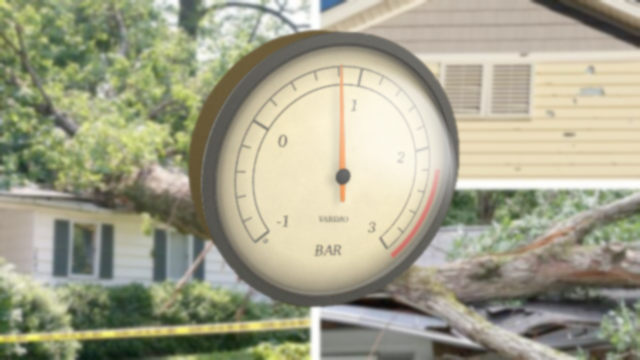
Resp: 0.8 bar
